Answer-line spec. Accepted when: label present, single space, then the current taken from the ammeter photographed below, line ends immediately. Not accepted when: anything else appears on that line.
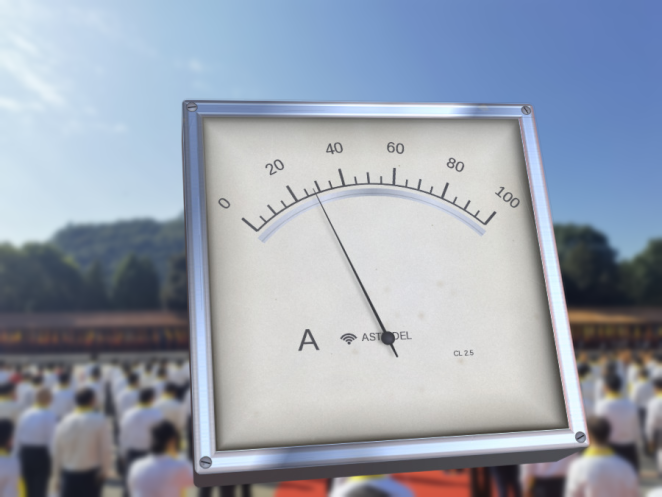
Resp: 27.5 A
